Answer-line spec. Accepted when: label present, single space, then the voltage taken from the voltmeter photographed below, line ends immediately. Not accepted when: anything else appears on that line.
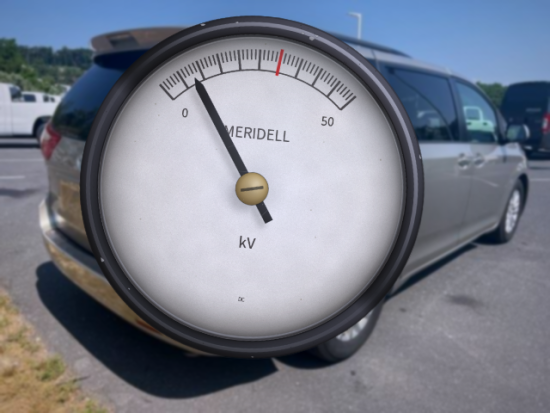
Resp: 8 kV
